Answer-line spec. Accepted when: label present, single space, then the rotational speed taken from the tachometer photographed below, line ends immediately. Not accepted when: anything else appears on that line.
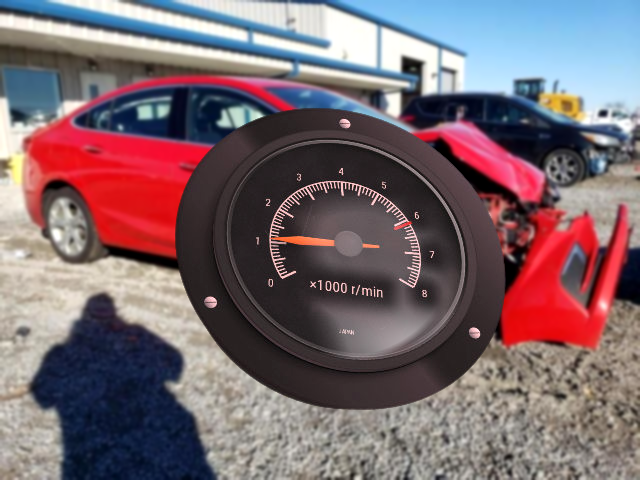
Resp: 1000 rpm
